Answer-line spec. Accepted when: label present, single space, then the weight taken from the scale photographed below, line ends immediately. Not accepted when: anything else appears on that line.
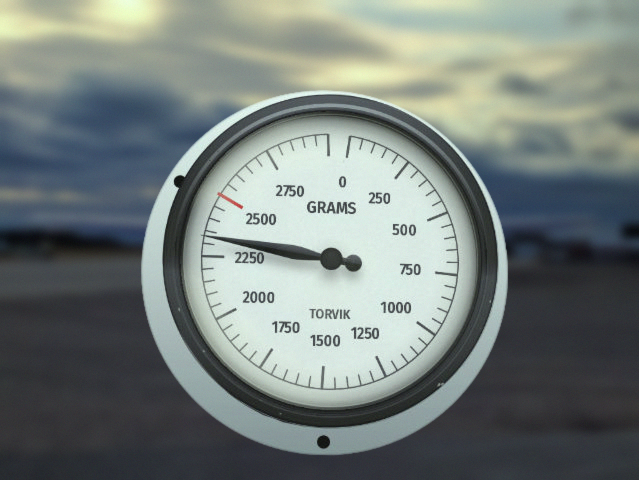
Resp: 2325 g
